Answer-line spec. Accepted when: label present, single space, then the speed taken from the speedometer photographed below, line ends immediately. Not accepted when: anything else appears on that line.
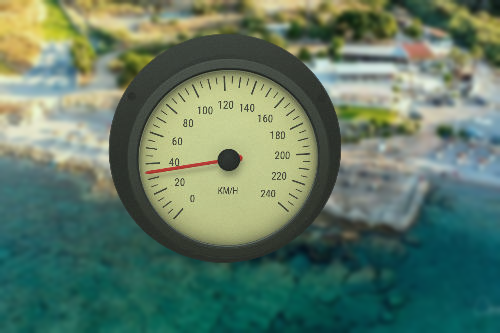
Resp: 35 km/h
